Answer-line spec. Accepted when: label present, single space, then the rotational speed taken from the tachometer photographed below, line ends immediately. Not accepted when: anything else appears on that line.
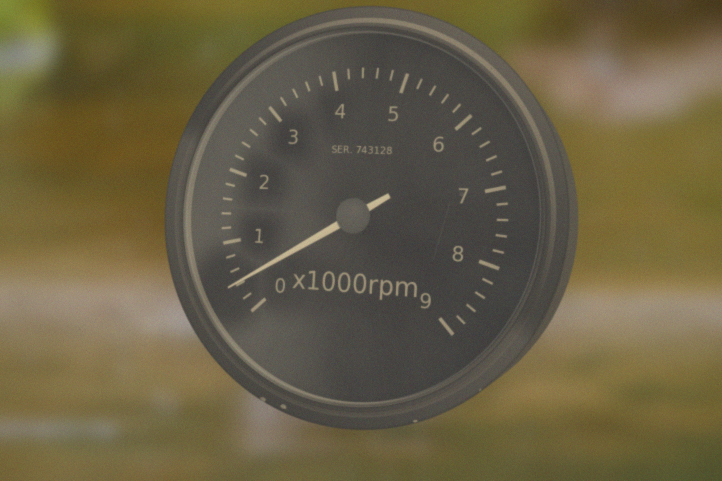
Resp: 400 rpm
